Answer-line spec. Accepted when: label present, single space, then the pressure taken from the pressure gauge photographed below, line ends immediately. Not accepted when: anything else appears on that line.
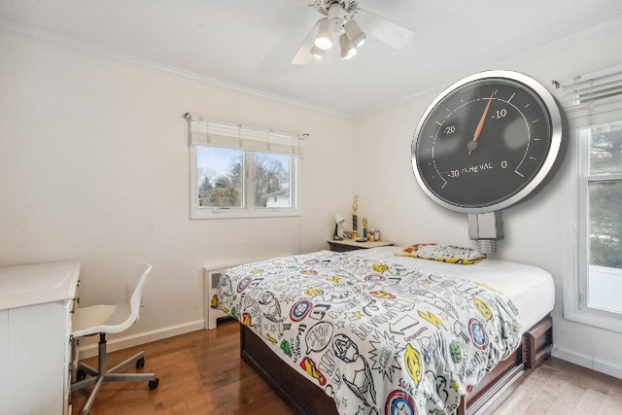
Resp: -12 inHg
